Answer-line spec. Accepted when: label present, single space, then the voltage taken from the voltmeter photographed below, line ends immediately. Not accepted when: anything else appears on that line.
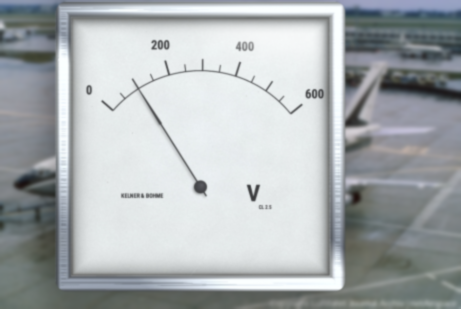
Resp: 100 V
